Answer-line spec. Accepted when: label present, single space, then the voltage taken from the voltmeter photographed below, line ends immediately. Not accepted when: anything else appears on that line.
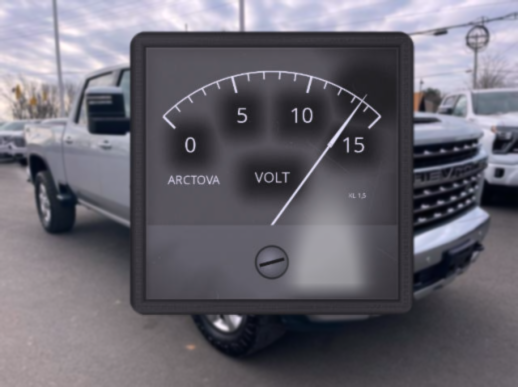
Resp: 13.5 V
